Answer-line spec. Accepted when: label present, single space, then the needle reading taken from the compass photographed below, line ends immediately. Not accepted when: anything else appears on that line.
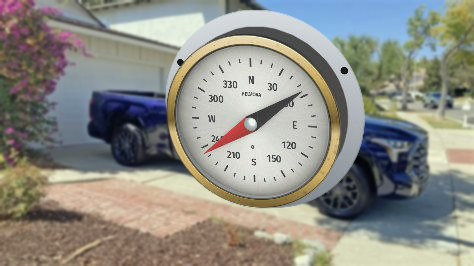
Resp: 235 °
